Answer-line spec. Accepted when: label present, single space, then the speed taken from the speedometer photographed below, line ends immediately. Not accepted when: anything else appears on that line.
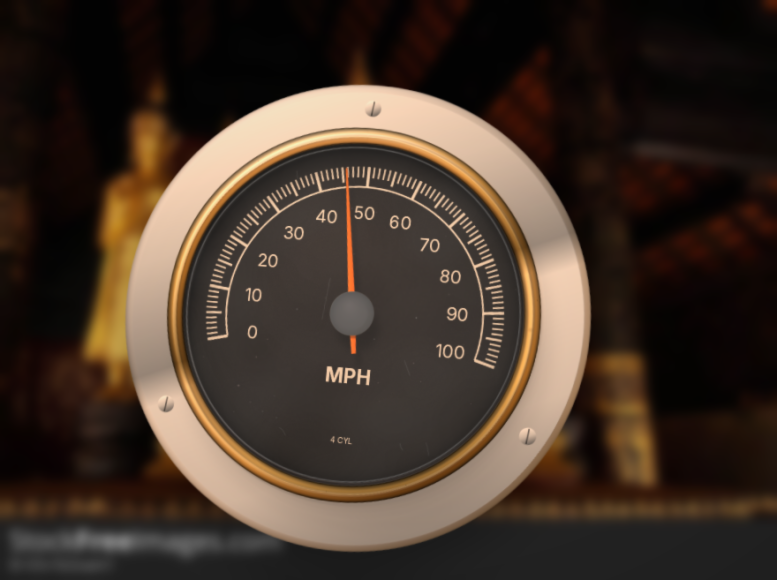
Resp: 46 mph
